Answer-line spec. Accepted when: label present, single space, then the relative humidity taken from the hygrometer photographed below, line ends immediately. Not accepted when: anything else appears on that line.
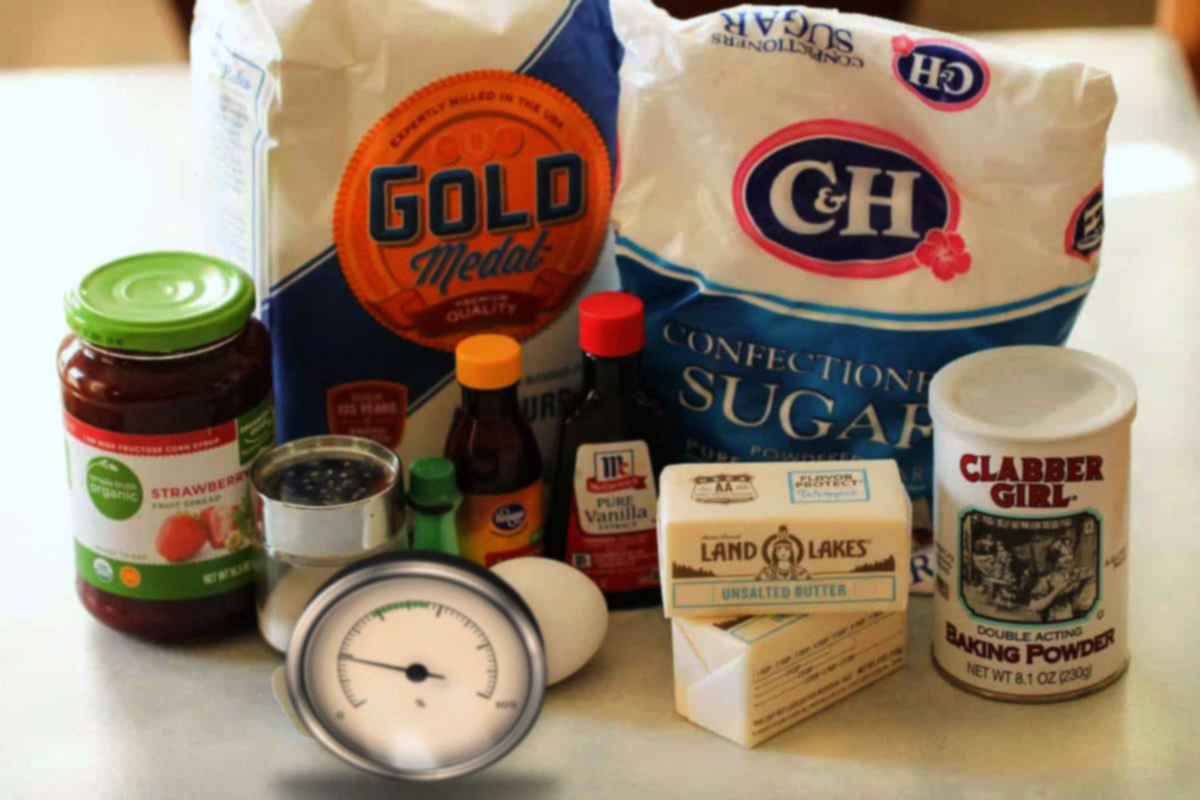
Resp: 20 %
